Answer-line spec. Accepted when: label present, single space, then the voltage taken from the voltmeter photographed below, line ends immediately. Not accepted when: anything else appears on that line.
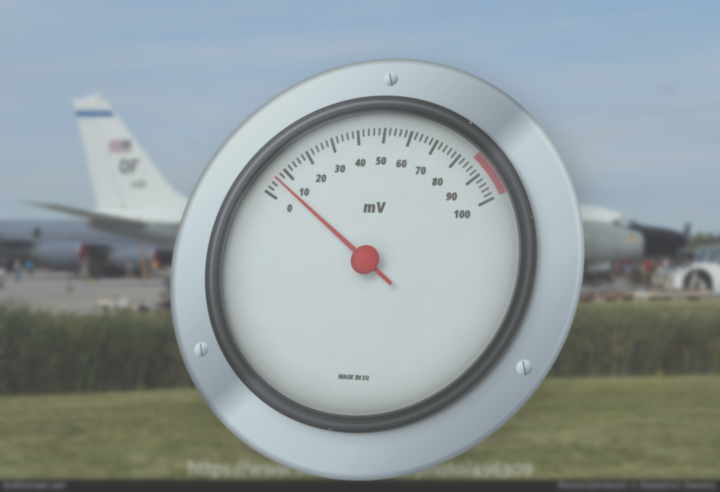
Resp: 6 mV
